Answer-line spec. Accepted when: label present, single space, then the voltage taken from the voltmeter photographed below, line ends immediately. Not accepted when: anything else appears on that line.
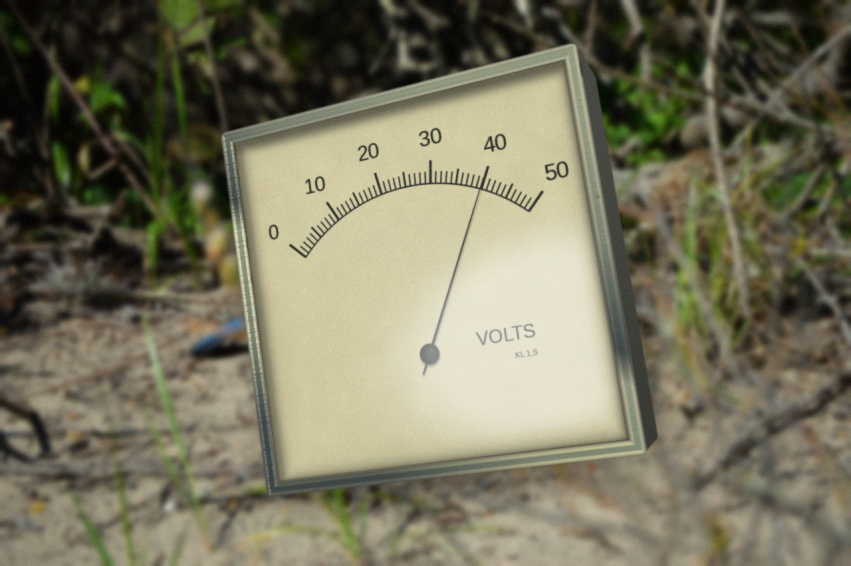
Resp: 40 V
